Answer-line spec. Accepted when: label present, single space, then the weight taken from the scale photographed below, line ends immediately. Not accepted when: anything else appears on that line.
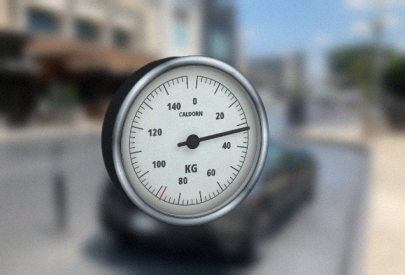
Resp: 32 kg
